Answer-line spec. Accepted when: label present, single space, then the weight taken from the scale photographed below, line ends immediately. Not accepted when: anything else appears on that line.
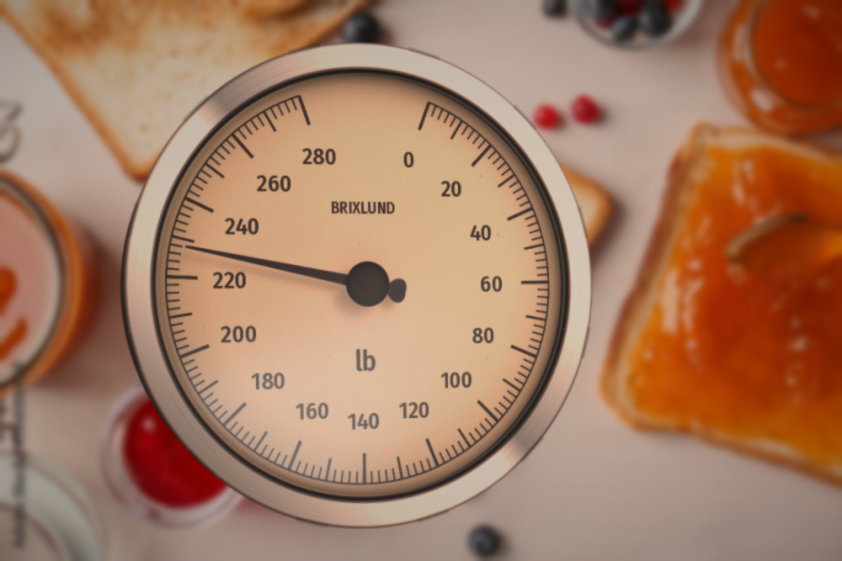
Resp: 228 lb
